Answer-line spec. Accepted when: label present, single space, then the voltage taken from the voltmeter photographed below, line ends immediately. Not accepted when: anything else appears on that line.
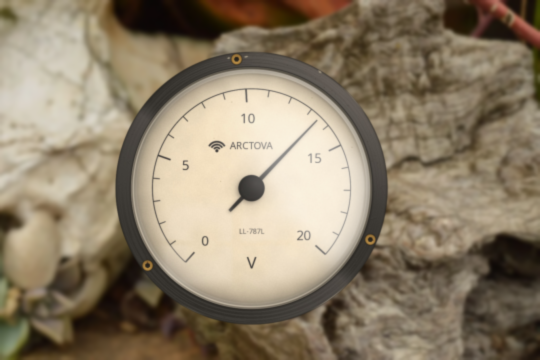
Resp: 13.5 V
